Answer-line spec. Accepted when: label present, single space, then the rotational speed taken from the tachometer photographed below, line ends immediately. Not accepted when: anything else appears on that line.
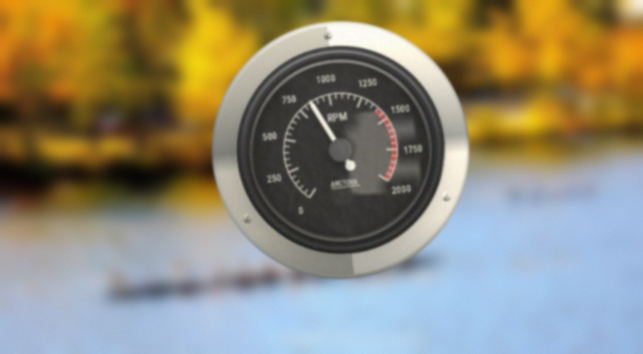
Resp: 850 rpm
